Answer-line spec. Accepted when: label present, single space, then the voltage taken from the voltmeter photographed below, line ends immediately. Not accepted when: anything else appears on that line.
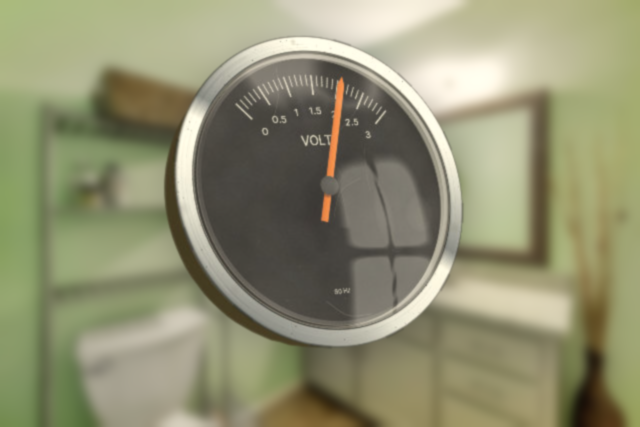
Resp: 2 V
